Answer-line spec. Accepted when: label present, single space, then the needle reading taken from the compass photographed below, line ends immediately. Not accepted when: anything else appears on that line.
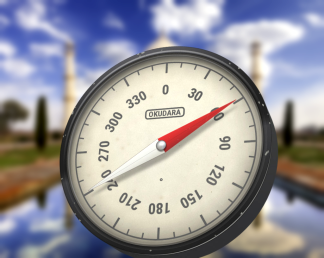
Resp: 60 °
